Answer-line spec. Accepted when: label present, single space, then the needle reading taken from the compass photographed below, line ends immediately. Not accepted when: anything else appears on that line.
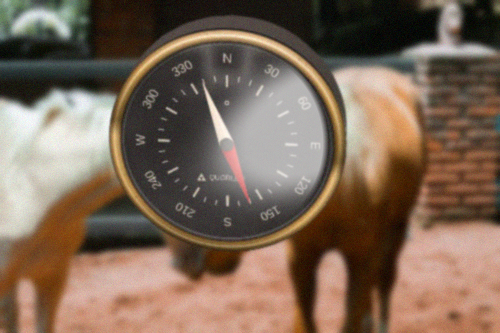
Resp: 160 °
